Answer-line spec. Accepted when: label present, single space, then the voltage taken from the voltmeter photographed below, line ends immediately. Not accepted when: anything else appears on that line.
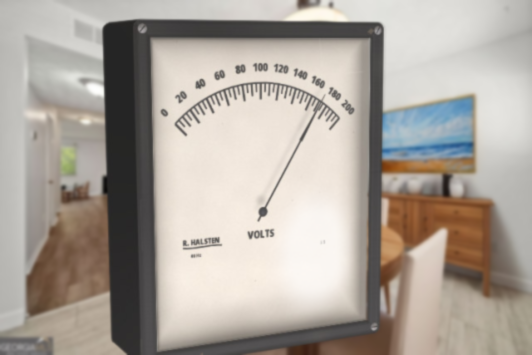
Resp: 170 V
